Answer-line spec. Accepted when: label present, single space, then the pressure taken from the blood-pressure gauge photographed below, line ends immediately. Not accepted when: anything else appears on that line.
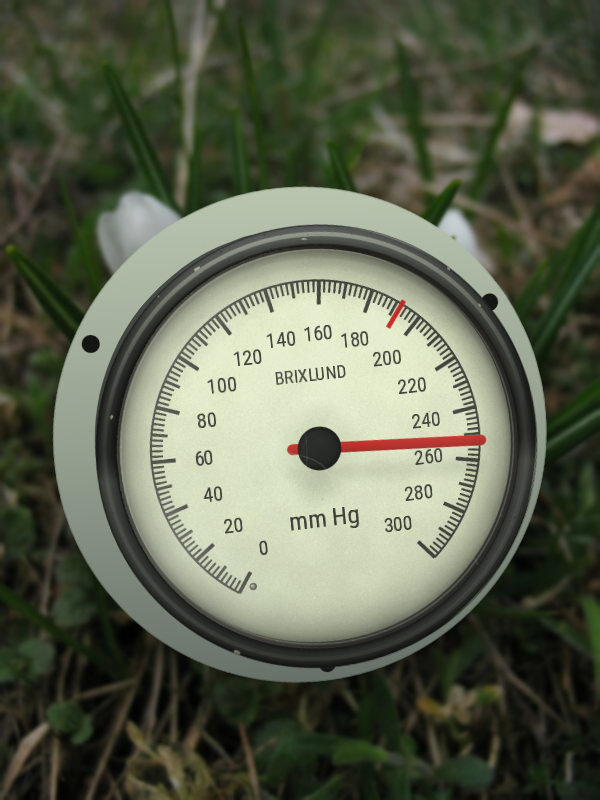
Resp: 252 mmHg
